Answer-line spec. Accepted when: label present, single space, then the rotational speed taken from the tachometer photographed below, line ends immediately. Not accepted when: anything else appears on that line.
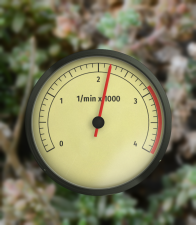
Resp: 2200 rpm
